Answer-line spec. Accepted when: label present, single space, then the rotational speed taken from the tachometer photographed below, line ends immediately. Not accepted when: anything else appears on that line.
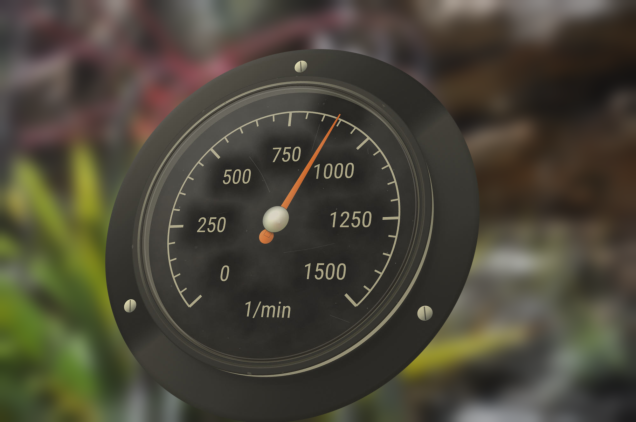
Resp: 900 rpm
